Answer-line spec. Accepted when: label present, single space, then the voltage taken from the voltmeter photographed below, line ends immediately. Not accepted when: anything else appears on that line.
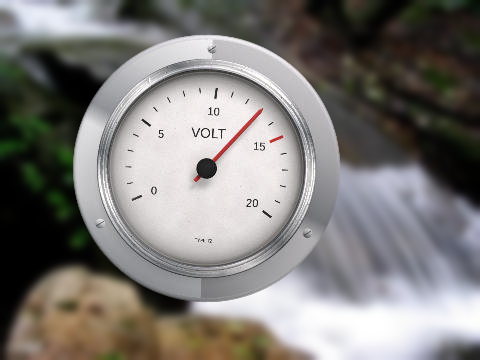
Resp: 13 V
